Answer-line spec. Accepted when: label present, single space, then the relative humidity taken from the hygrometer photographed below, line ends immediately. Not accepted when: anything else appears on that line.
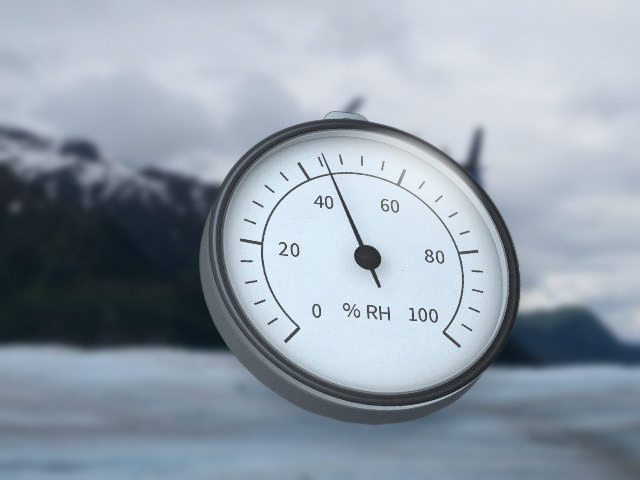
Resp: 44 %
